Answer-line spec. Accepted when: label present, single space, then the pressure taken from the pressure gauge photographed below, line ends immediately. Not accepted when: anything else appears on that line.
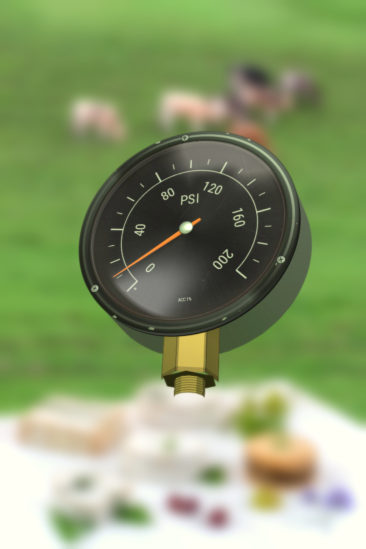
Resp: 10 psi
